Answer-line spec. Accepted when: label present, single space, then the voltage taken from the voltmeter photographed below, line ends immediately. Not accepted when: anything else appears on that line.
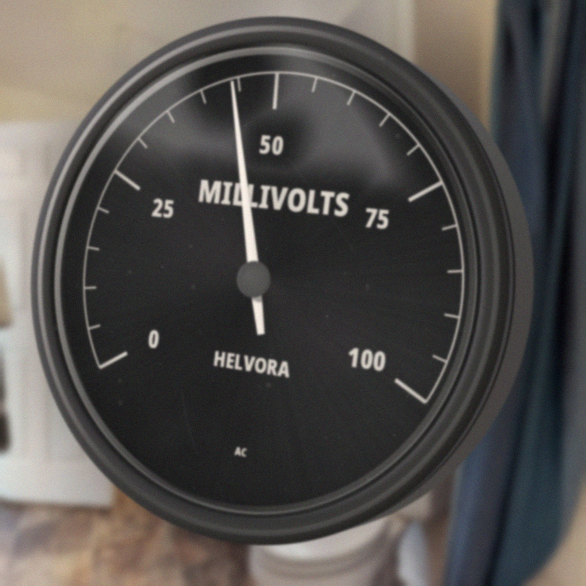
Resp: 45 mV
